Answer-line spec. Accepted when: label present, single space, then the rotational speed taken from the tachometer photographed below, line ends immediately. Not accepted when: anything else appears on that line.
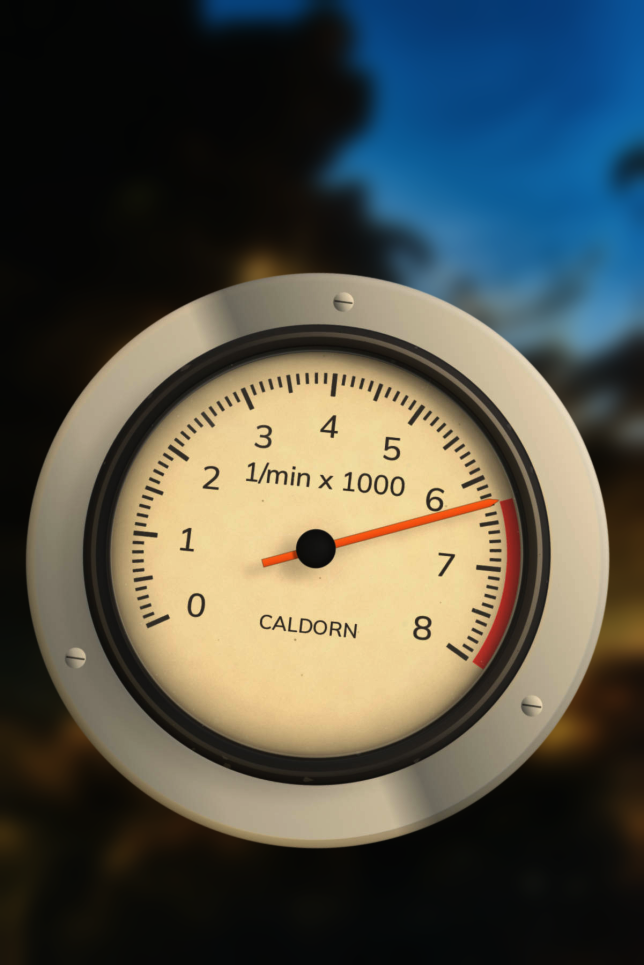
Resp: 6300 rpm
